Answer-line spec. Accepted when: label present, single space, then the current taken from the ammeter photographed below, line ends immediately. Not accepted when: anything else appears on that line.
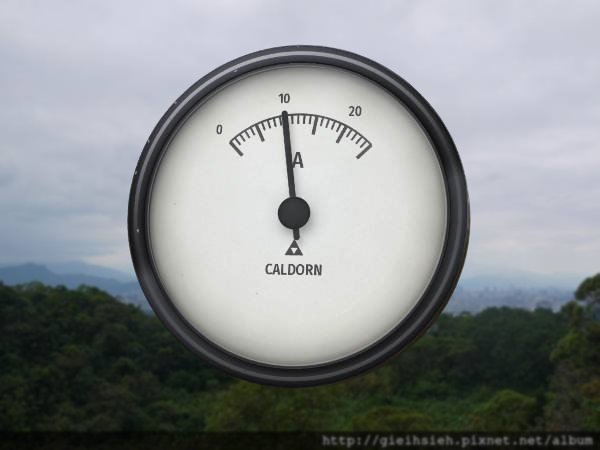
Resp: 10 A
